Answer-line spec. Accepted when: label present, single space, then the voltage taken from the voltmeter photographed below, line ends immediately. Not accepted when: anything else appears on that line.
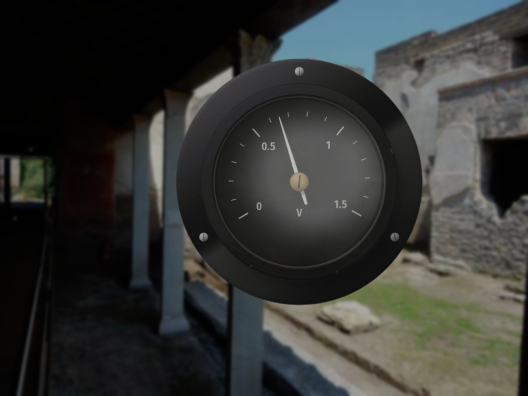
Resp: 0.65 V
